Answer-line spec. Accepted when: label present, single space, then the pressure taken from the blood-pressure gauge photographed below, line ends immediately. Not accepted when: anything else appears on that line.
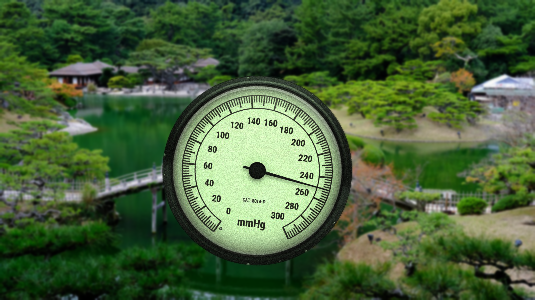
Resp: 250 mmHg
